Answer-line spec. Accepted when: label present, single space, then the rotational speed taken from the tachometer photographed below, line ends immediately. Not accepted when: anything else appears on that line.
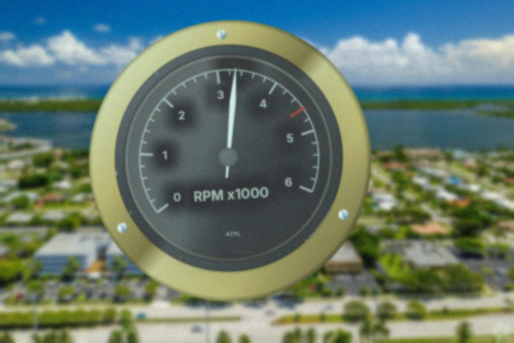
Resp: 3300 rpm
